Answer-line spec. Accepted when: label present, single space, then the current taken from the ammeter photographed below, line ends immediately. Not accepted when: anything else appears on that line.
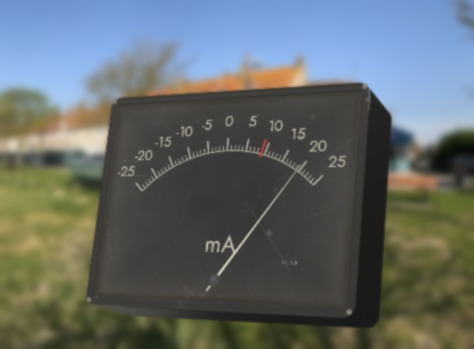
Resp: 20 mA
